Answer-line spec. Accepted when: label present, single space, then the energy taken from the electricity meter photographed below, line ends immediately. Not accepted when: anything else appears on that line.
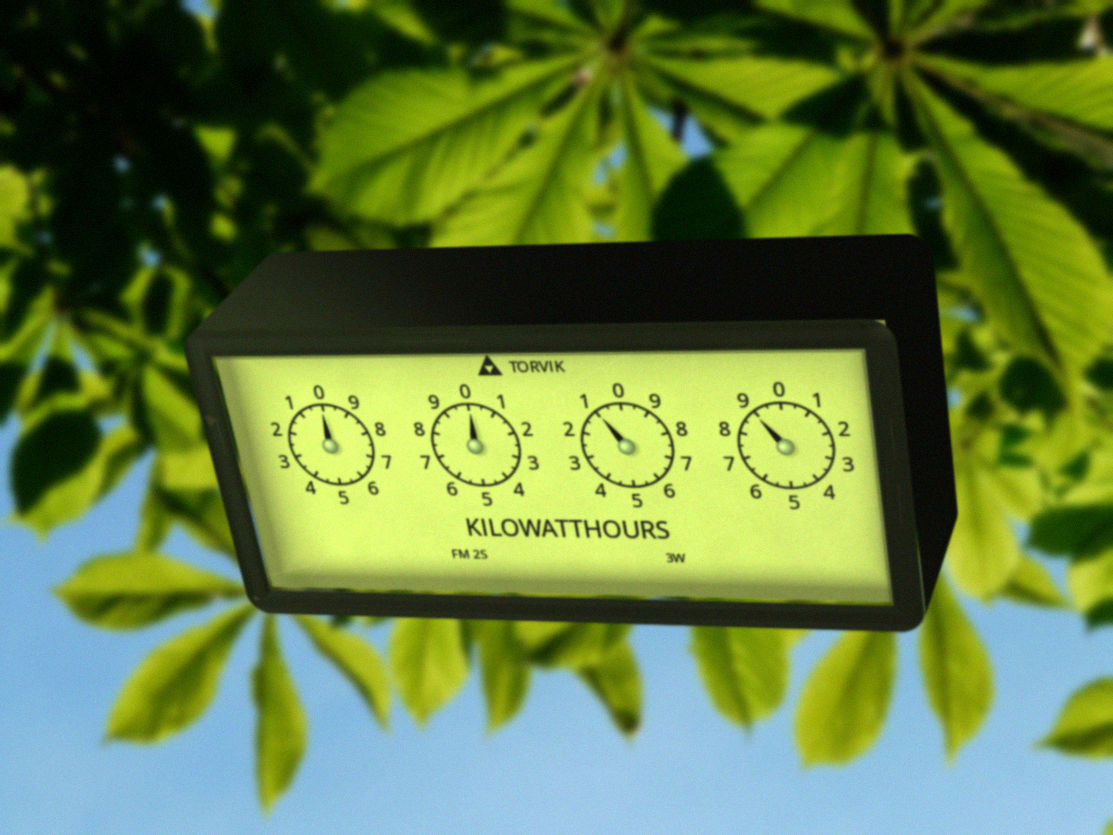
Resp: 9 kWh
